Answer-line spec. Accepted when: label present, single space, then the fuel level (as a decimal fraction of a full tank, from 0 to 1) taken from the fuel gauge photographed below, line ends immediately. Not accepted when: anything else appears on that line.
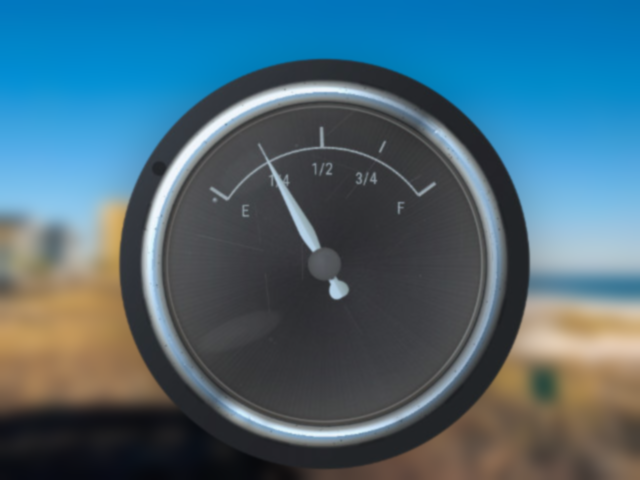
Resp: 0.25
